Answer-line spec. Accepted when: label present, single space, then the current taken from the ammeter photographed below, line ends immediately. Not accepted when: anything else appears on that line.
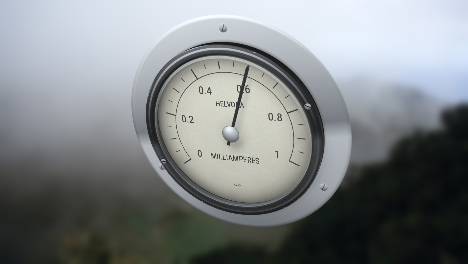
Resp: 0.6 mA
